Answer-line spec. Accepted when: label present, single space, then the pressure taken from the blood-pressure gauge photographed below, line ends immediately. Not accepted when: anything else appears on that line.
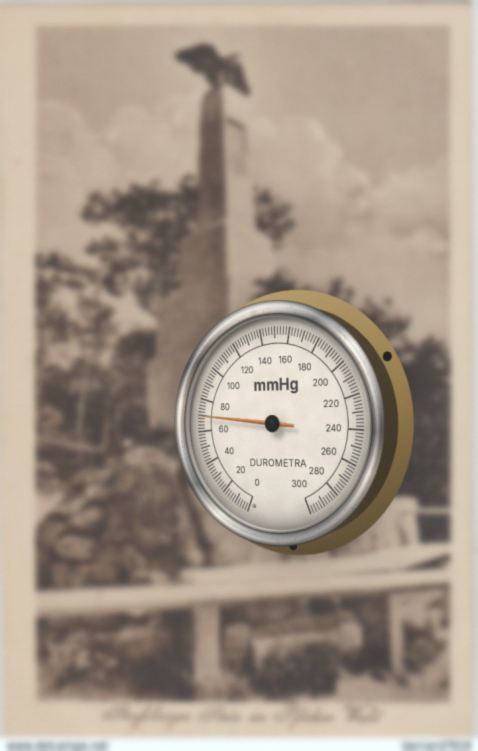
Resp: 70 mmHg
